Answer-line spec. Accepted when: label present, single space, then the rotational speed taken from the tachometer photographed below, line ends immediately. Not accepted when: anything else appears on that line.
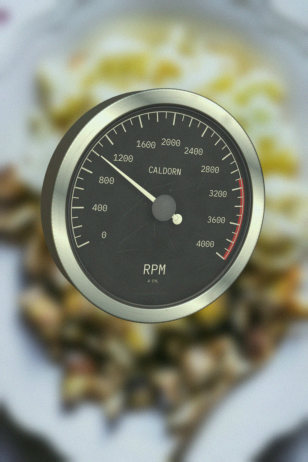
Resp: 1000 rpm
